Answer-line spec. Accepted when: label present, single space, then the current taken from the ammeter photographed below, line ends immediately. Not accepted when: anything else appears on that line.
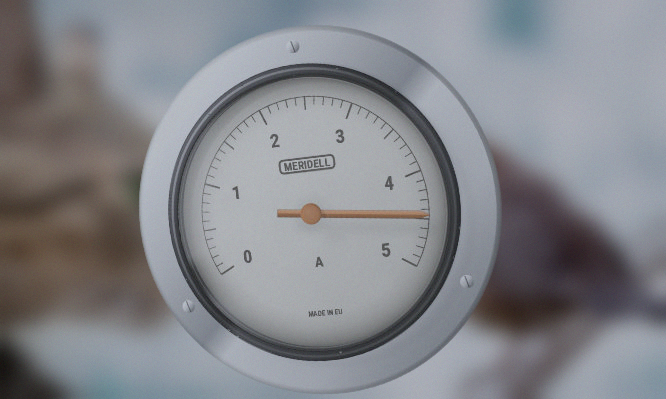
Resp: 4.45 A
